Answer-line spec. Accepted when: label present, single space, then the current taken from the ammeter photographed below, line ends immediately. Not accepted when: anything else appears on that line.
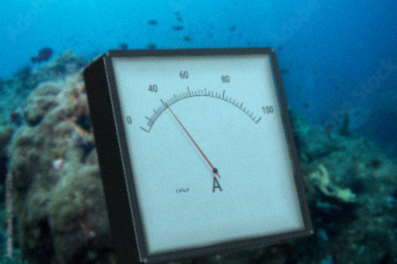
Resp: 40 A
